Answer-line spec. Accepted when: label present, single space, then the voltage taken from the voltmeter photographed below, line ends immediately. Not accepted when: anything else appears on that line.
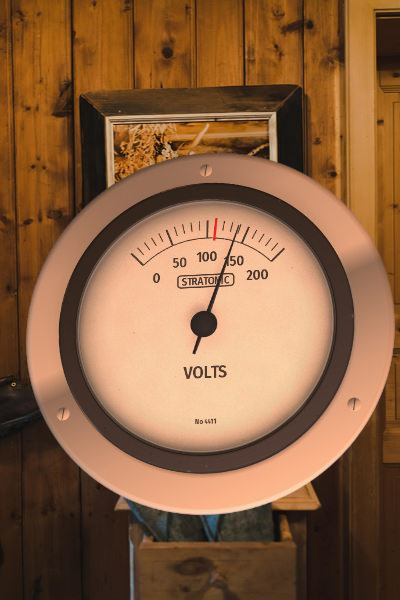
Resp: 140 V
